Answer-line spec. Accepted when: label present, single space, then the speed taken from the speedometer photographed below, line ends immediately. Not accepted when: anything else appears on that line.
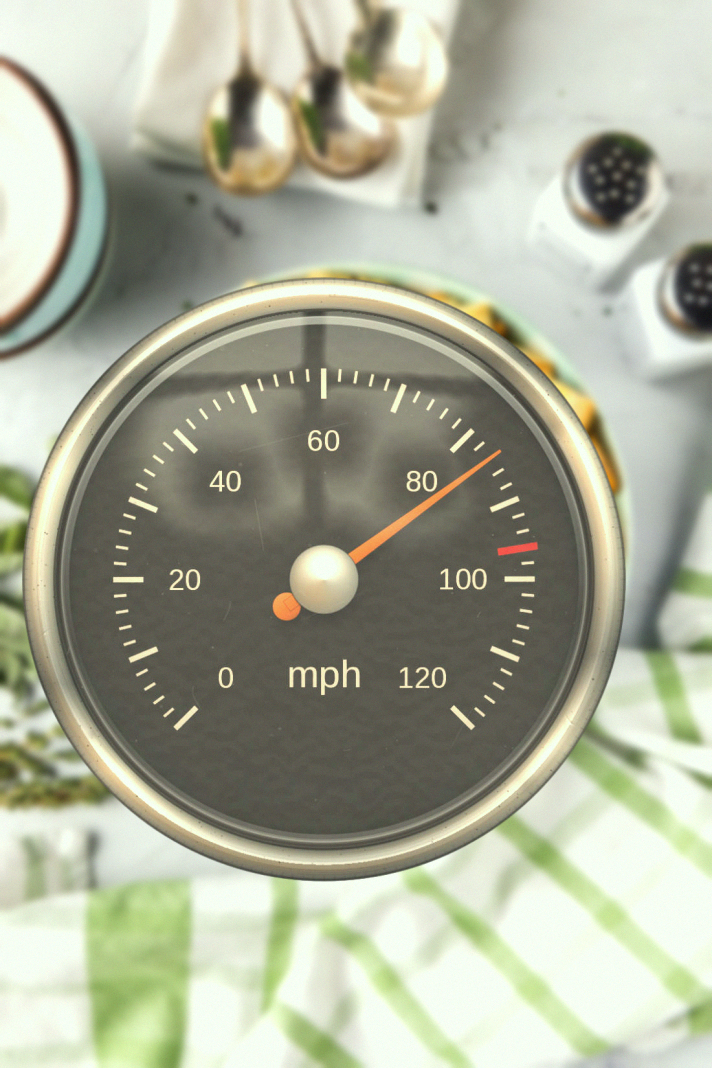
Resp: 84 mph
